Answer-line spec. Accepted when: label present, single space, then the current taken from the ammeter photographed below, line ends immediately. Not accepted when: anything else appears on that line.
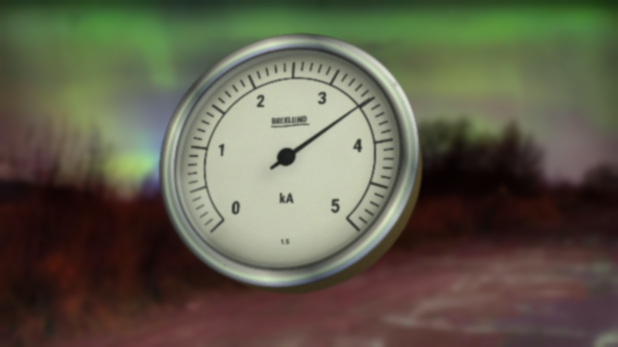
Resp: 3.5 kA
